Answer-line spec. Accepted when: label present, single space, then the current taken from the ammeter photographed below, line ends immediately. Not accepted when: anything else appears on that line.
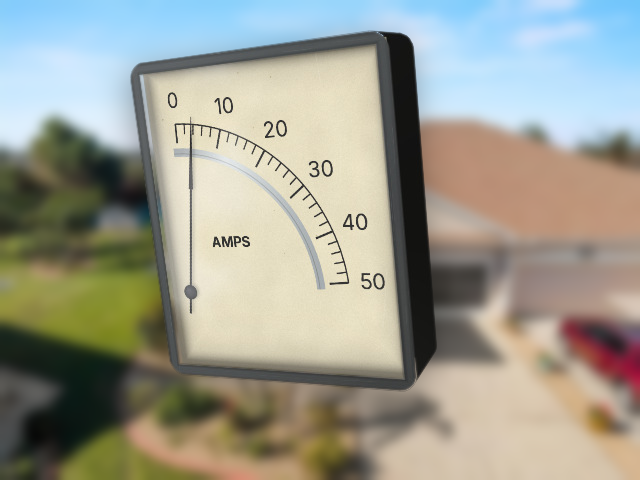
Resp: 4 A
